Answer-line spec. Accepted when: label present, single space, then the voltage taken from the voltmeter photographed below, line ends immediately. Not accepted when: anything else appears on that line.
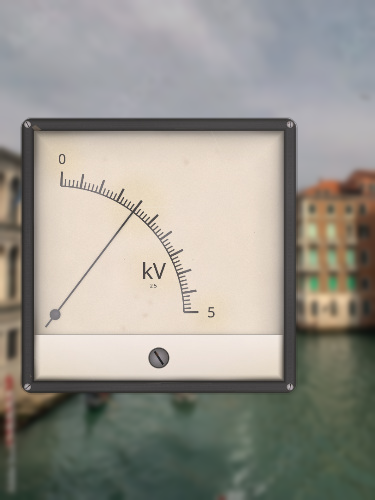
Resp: 2 kV
